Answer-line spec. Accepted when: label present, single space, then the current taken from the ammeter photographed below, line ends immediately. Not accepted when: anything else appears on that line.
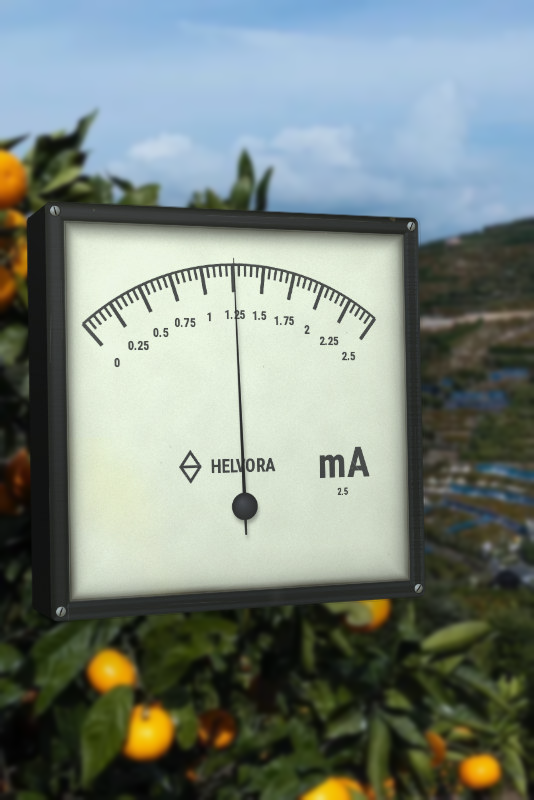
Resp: 1.25 mA
